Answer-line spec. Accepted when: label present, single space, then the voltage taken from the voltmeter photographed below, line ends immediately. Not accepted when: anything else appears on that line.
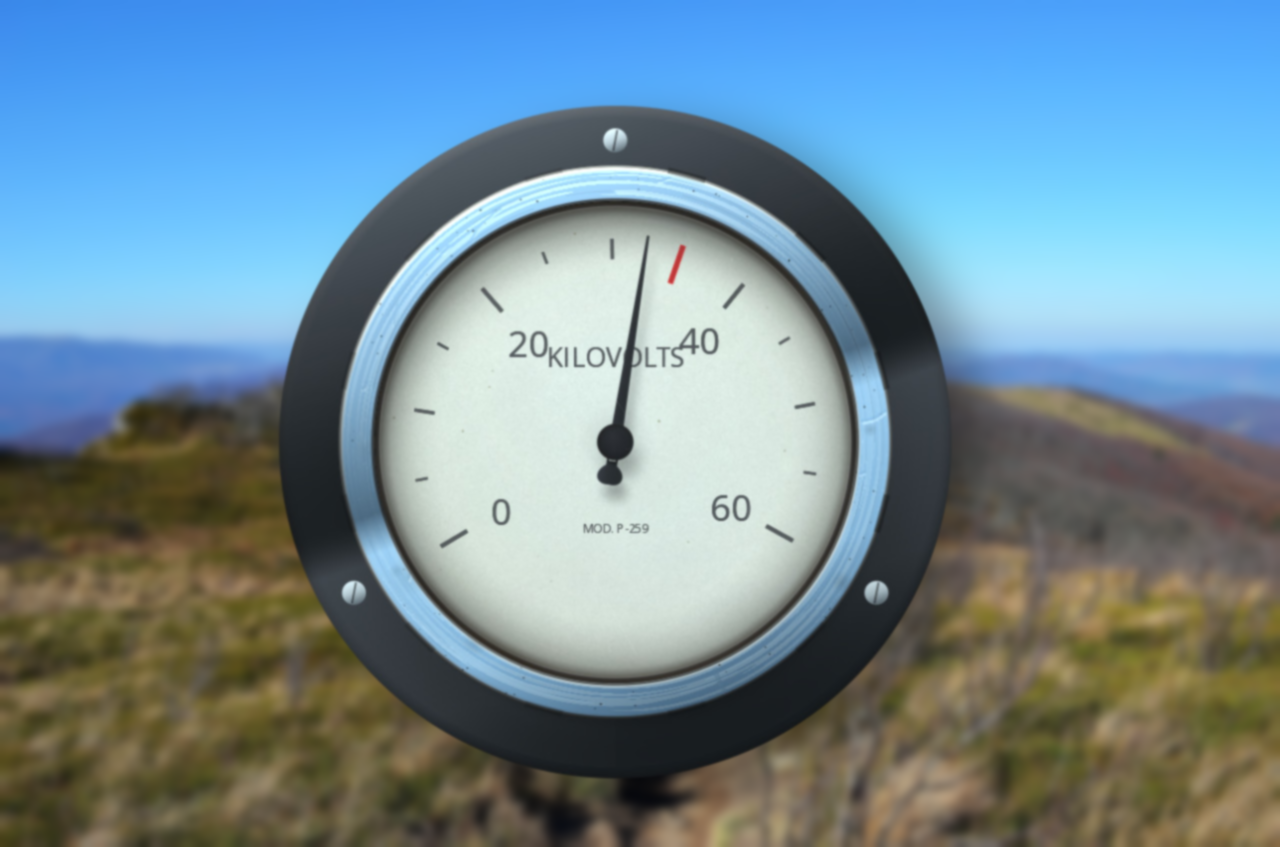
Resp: 32.5 kV
